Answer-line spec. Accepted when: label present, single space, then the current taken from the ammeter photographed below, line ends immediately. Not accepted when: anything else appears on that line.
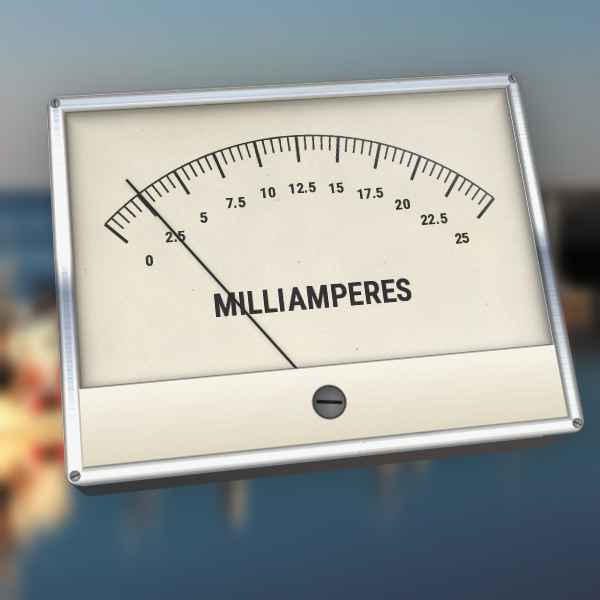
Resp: 2.5 mA
